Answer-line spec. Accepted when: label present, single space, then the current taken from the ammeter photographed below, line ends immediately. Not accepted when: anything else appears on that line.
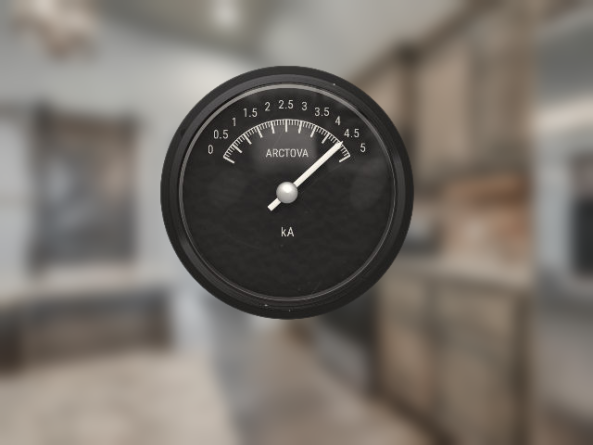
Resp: 4.5 kA
